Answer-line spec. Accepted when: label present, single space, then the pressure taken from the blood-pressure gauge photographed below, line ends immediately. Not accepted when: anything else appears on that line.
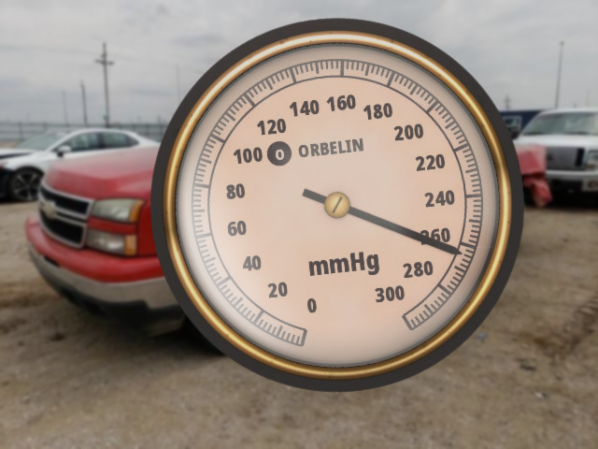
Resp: 264 mmHg
